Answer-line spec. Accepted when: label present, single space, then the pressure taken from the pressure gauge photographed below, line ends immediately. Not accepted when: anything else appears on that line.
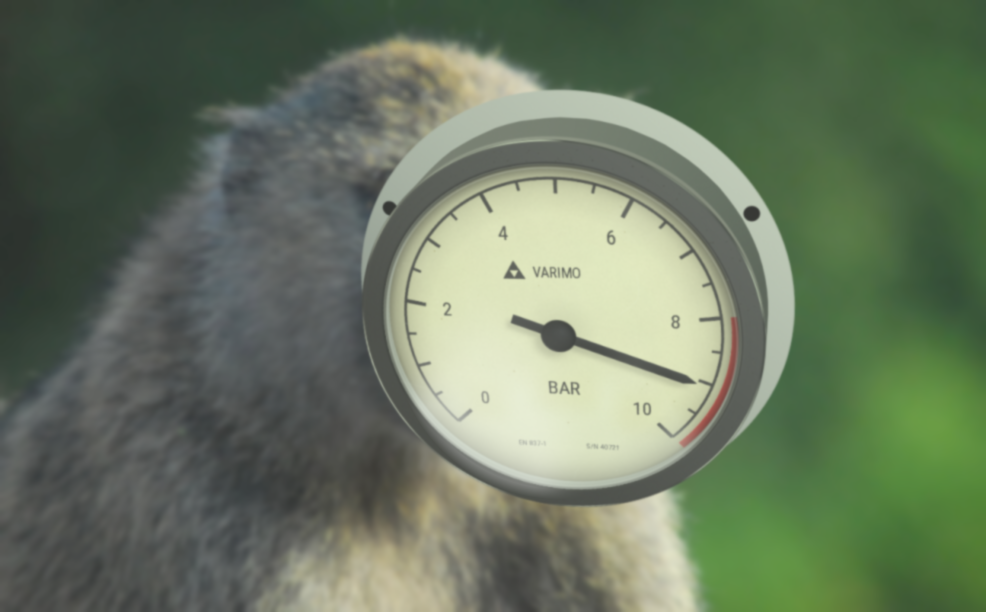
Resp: 9 bar
